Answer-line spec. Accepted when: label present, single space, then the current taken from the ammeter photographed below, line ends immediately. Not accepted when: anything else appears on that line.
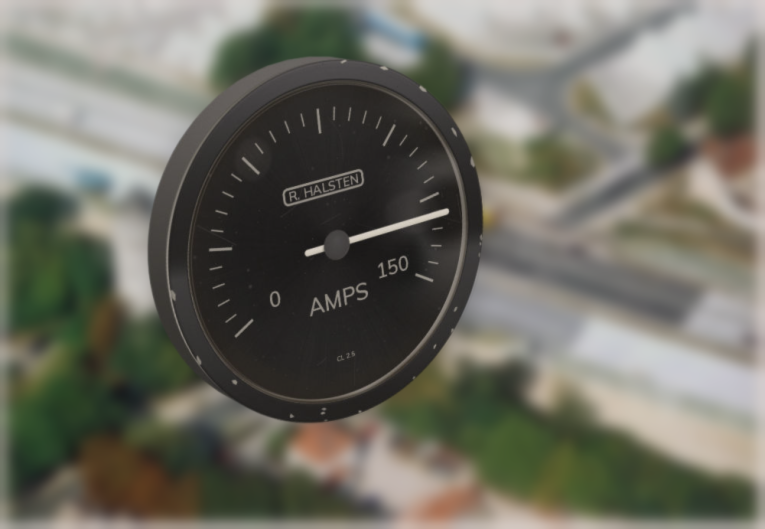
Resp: 130 A
